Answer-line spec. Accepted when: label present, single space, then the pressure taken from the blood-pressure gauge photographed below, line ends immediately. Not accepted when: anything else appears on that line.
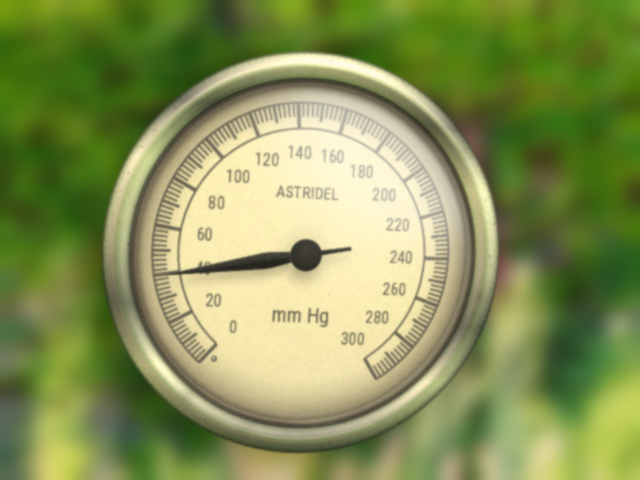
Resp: 40 mmHg
